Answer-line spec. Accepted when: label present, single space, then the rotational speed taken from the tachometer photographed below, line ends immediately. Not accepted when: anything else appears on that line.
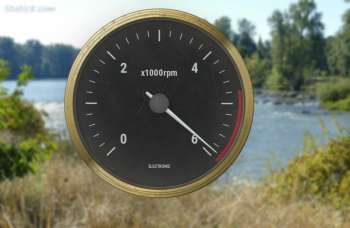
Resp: 5900 rpm
